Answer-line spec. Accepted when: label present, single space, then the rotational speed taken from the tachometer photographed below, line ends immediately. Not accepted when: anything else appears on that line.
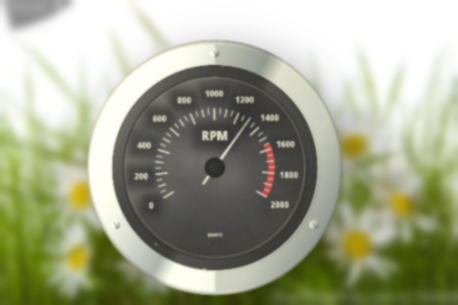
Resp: 1300 rpm
